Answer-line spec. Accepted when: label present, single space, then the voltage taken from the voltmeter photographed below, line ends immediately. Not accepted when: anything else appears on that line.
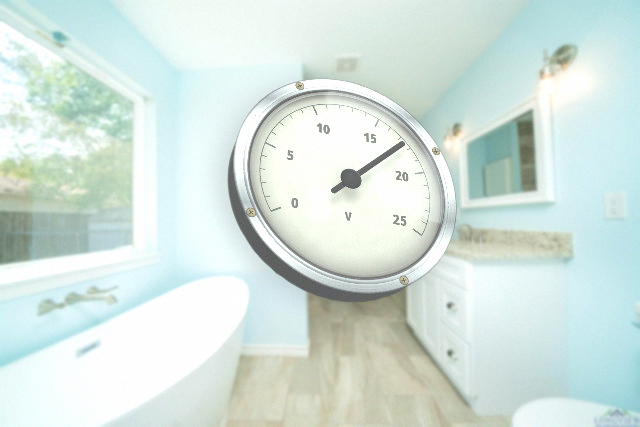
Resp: 17.5 V
